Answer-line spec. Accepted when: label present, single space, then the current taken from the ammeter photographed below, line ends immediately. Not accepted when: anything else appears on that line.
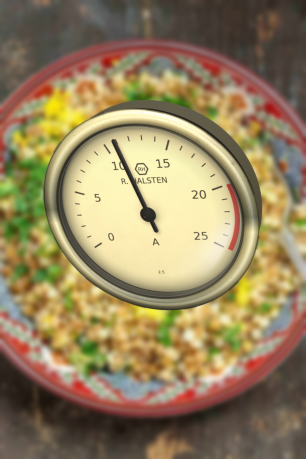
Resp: 11 A
